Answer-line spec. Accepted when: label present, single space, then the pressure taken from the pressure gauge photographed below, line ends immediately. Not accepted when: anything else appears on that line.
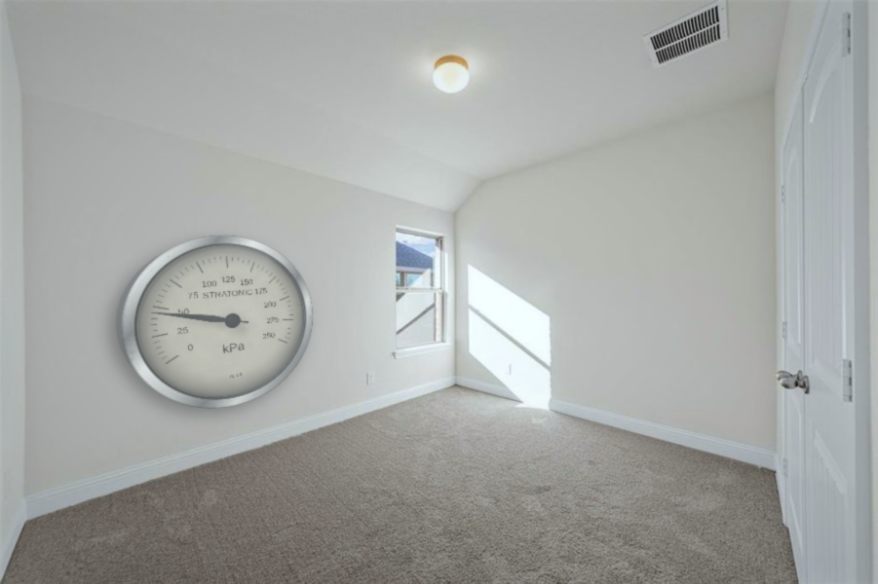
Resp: 45 kPa
